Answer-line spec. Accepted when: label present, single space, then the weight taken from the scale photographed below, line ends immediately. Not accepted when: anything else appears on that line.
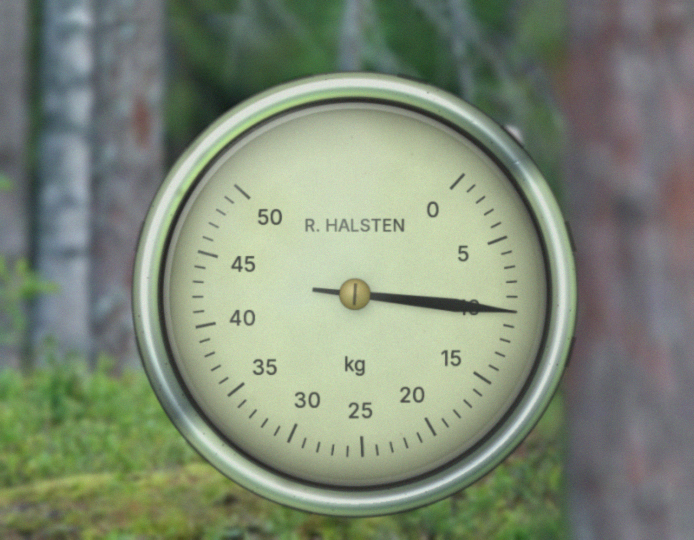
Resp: 10 kg
